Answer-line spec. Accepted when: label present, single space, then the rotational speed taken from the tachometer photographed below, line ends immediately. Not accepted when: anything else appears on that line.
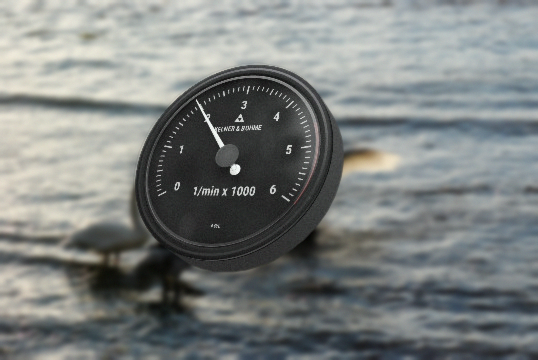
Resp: 2000 rpm
